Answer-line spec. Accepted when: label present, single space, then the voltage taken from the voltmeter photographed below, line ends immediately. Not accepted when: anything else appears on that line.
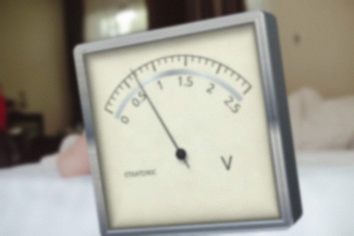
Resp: 0.7 V
